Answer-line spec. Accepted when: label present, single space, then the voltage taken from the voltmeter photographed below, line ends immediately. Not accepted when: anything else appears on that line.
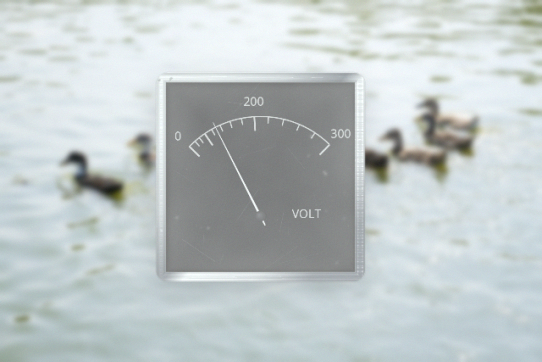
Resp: 130 V
